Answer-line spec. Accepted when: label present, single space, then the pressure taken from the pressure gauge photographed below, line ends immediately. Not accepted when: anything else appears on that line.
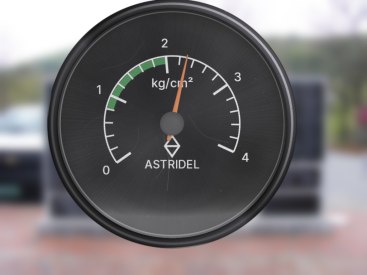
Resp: 2.3 kg/cm²
